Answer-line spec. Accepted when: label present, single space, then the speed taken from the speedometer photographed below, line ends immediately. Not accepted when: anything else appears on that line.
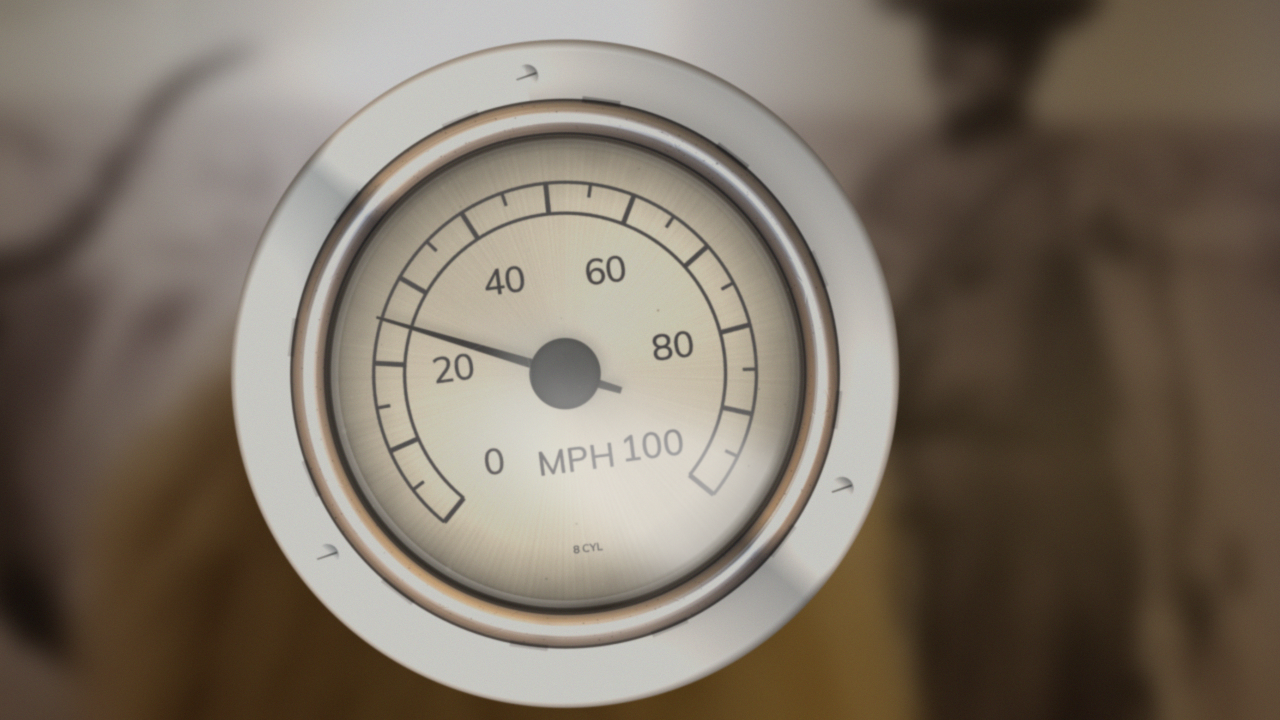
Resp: 25 mph
